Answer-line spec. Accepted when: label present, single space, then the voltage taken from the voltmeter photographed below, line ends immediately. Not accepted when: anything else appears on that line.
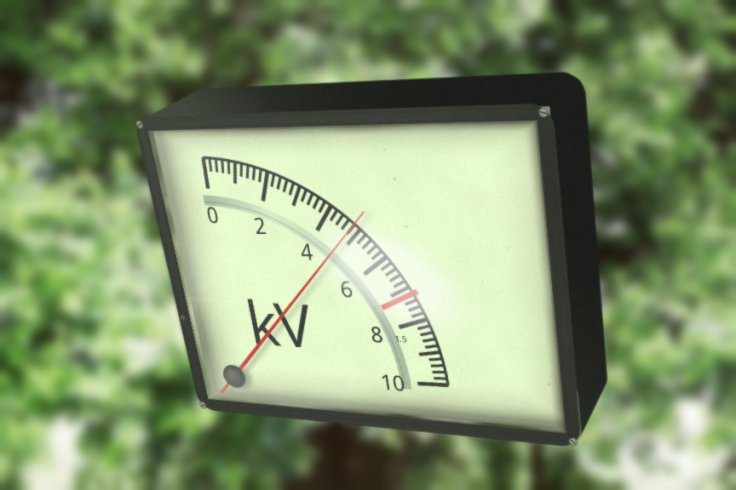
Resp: 4.8 kV
